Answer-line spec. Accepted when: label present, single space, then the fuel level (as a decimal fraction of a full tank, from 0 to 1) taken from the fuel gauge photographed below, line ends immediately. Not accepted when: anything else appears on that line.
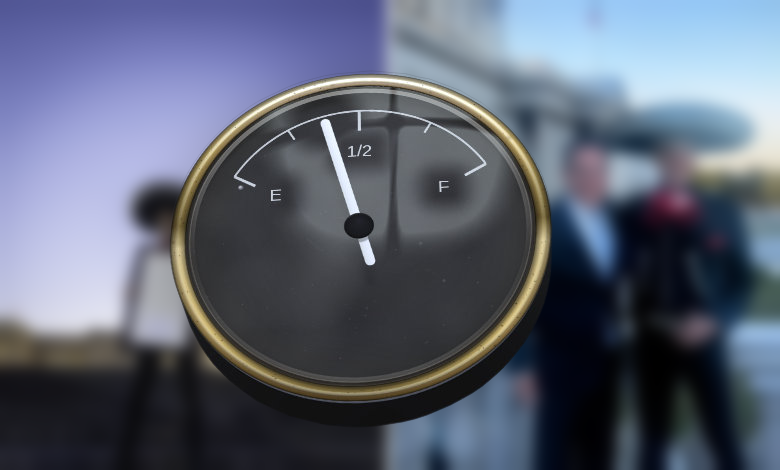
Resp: 0.375
